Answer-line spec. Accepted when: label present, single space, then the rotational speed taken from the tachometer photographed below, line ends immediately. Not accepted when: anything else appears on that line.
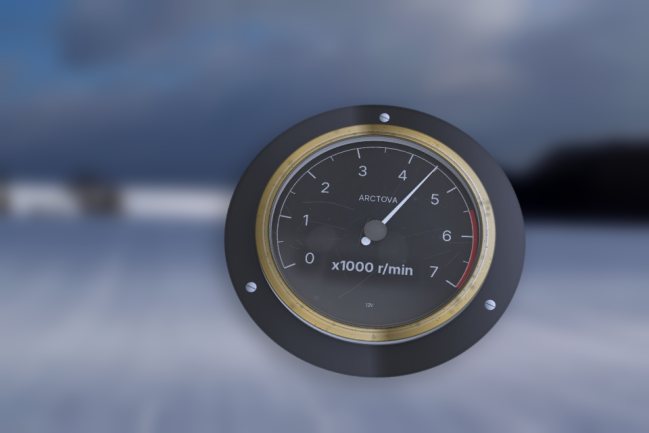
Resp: 4500 rpm
